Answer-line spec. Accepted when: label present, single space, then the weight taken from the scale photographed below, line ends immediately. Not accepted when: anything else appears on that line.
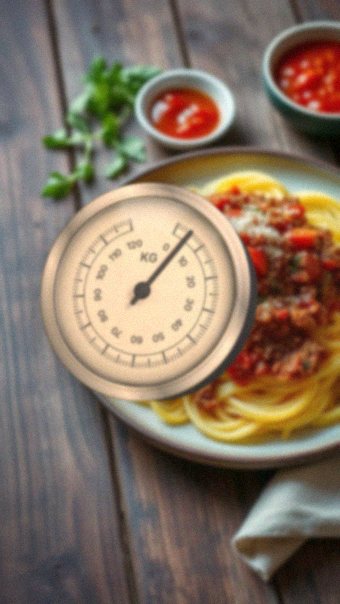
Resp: 5 kg
